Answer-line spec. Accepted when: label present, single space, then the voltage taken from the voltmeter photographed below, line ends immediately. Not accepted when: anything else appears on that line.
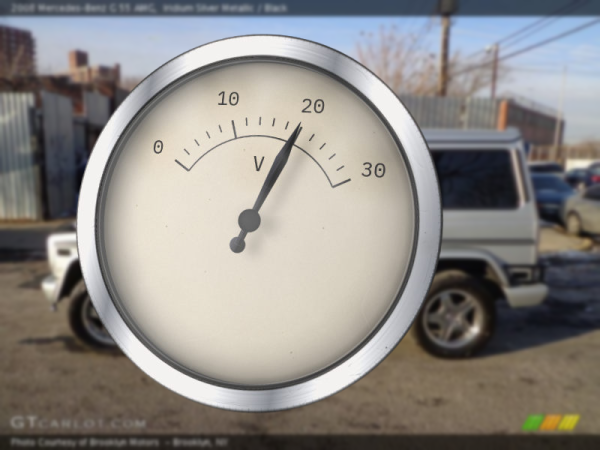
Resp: 20 V
